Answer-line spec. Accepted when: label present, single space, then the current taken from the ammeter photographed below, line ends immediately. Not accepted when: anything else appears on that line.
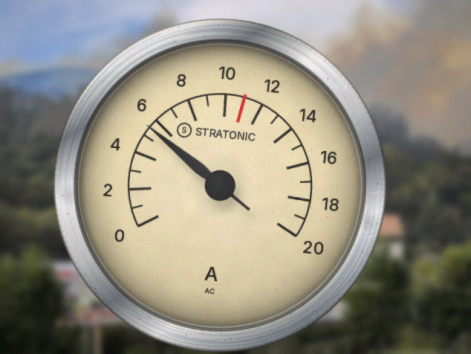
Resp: 5.5 A
